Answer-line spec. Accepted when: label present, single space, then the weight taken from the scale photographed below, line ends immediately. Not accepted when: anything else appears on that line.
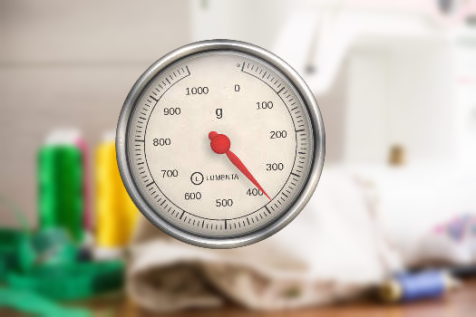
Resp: 380 g
